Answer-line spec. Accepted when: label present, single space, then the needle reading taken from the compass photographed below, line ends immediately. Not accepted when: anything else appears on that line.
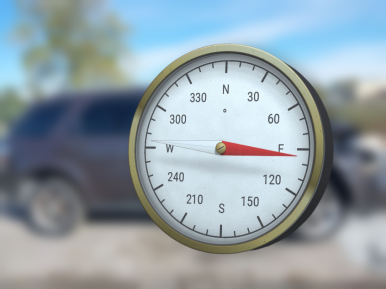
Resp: 95 °
